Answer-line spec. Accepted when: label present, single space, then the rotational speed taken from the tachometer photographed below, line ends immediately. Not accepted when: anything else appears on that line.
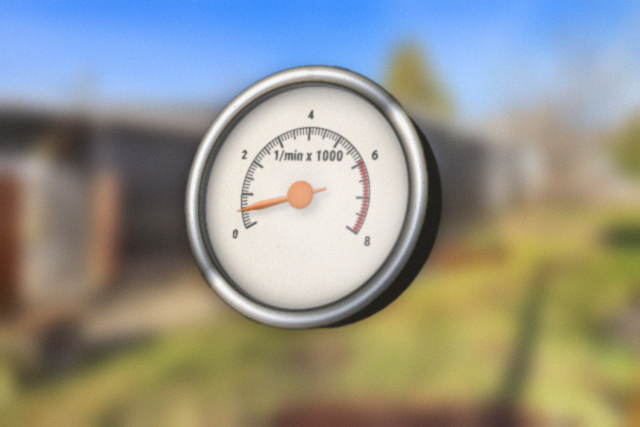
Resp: 500 rpm
